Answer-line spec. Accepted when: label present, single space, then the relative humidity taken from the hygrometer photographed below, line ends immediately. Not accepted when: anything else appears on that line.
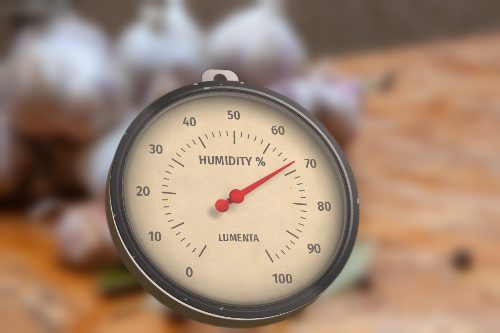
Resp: 68 %
